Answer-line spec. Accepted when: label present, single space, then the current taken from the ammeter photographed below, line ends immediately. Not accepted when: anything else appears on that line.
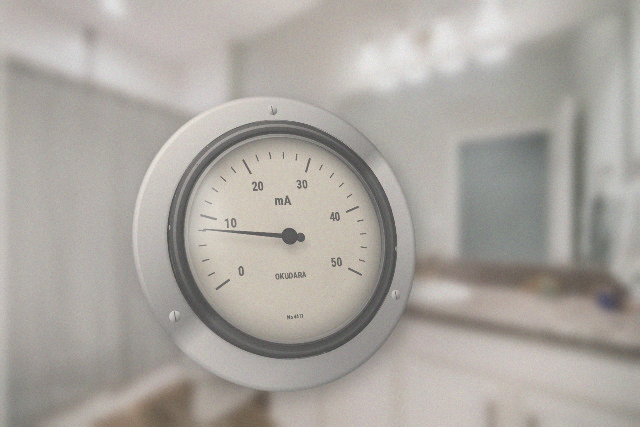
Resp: 8 mA
